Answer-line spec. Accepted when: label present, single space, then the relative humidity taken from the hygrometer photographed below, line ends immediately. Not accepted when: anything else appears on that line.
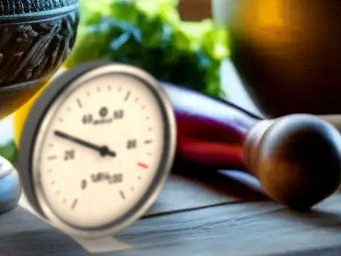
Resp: 28 %
